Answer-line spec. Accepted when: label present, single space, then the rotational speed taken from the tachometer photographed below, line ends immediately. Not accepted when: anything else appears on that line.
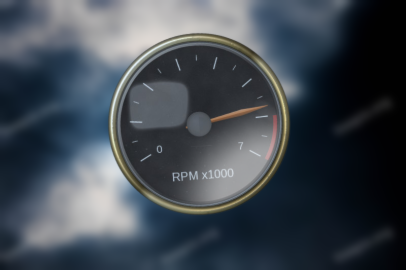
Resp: 5750 rpm
